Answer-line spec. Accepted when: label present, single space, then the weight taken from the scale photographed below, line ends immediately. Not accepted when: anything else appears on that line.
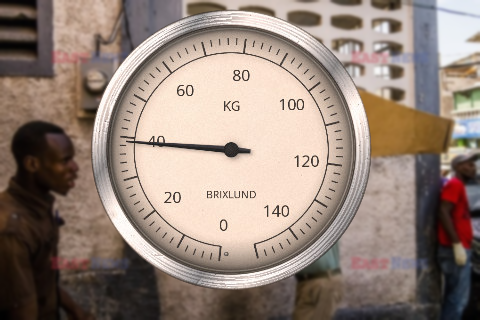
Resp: 39 kg
